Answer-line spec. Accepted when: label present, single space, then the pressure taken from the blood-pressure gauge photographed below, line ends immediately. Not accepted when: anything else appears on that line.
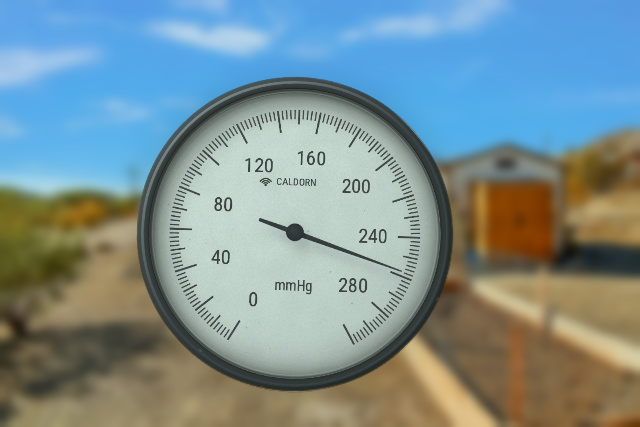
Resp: 258 mmHg
